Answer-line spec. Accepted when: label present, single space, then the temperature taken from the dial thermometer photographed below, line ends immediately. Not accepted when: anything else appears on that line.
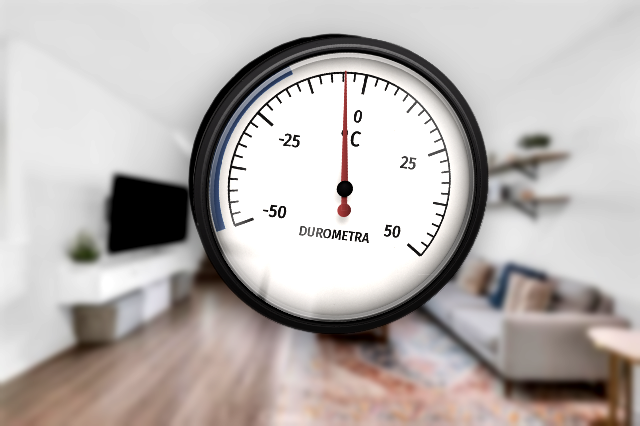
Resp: -5 °C
